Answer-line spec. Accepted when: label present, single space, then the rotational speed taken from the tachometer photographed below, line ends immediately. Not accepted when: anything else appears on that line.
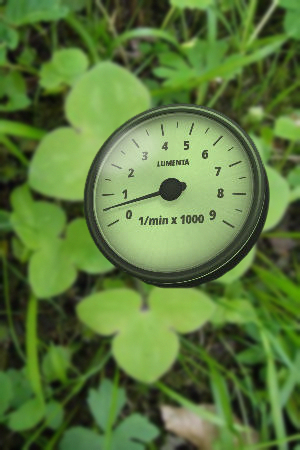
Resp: 500 rpm
